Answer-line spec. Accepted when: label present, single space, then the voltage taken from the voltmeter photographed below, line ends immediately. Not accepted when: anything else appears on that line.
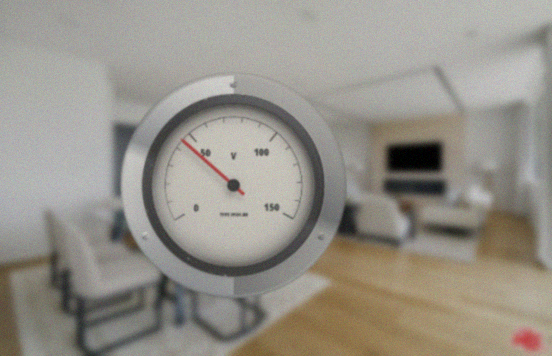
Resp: 45 V
